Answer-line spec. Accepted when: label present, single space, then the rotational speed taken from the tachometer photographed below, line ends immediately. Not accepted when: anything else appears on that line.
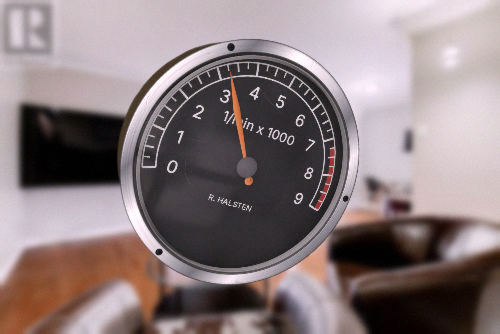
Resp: 3250 rpm
